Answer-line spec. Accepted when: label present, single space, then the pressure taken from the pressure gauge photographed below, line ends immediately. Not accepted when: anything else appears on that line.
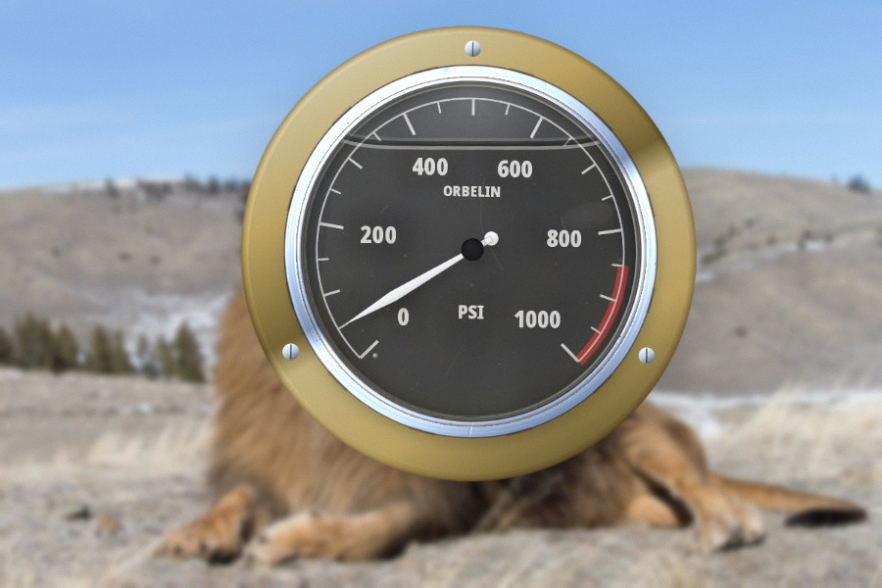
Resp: 50 psi
